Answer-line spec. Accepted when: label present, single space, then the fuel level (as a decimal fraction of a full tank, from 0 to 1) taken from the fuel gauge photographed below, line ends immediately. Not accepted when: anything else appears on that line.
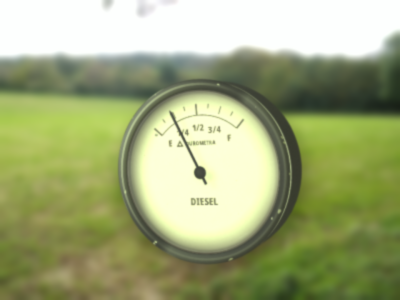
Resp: 0.25
